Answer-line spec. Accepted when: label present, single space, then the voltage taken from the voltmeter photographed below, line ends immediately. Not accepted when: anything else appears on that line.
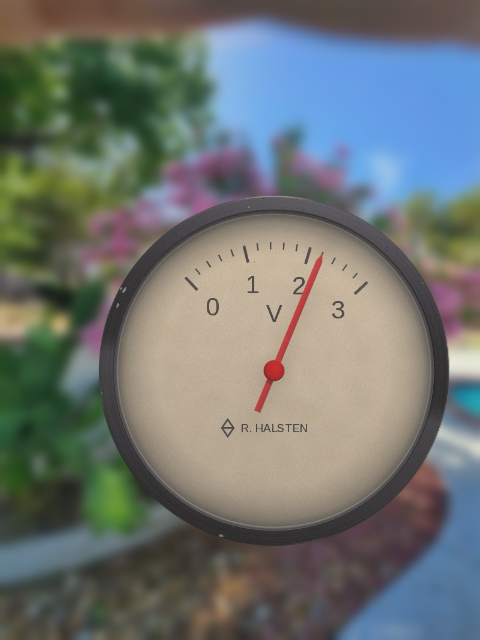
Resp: 2.2 V
